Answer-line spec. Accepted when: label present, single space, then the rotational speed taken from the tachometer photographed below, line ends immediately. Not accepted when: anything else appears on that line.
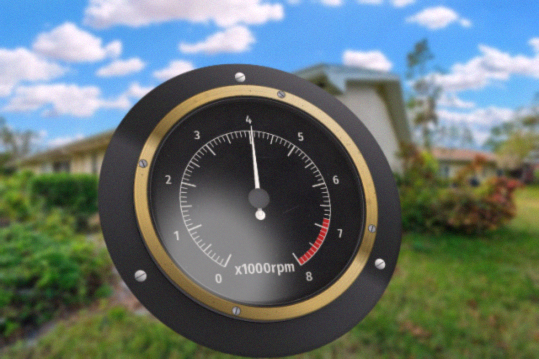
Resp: 4000 rpm
